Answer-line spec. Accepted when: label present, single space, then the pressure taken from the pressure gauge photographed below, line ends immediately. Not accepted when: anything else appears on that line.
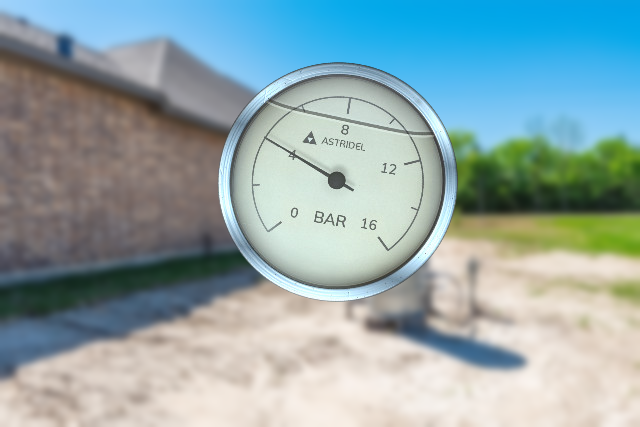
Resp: 4 bar
